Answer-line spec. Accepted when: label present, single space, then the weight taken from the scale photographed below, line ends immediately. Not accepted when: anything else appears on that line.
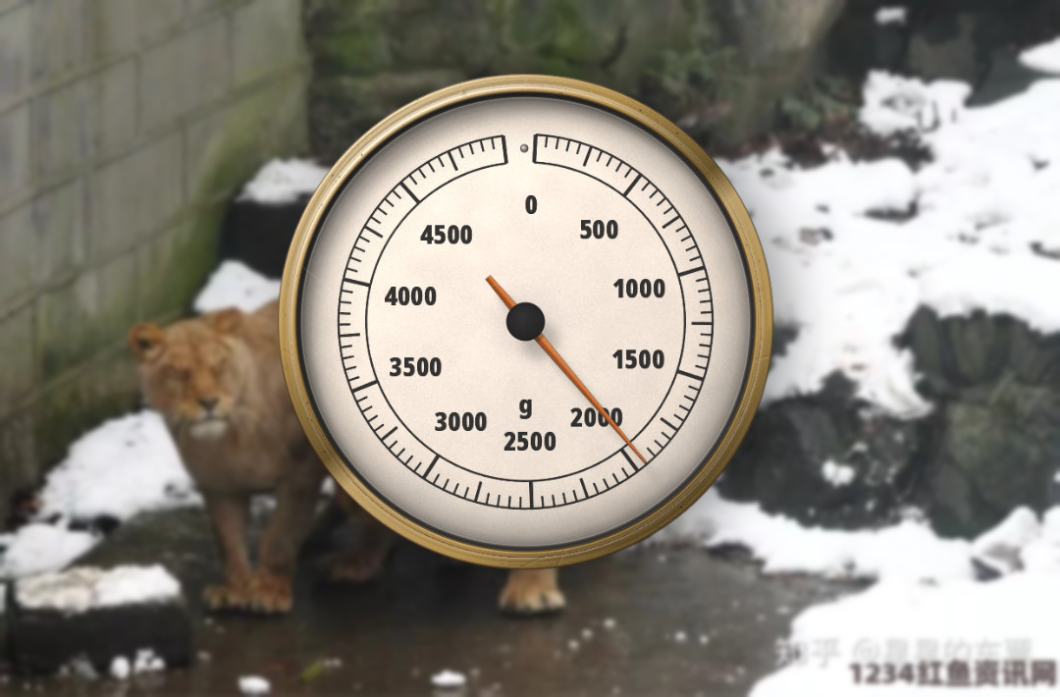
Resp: 1950 g
